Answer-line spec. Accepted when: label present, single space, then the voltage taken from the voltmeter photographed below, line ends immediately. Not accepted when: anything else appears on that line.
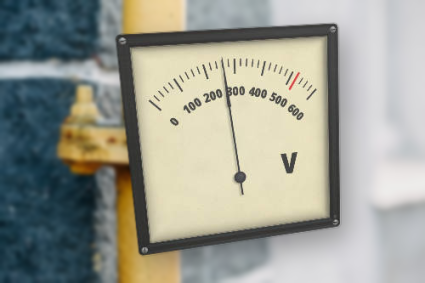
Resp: 260 V
